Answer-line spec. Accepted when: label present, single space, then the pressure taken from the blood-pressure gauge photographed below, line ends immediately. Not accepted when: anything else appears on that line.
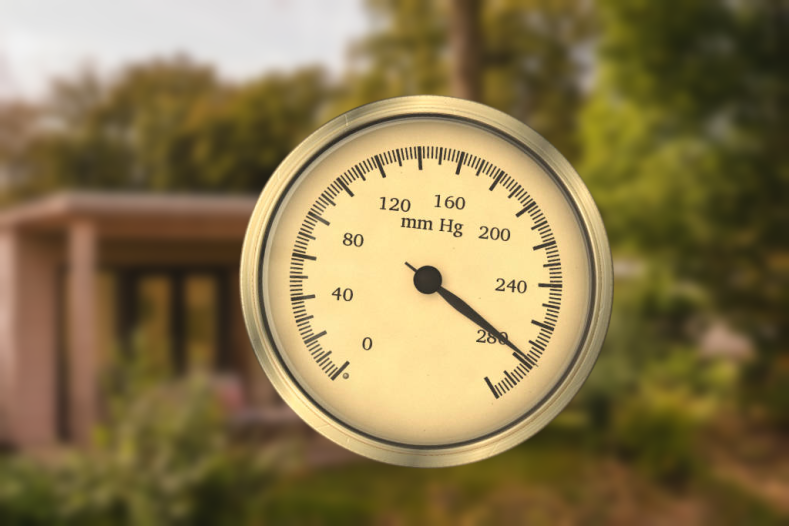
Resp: 278 mmHg
